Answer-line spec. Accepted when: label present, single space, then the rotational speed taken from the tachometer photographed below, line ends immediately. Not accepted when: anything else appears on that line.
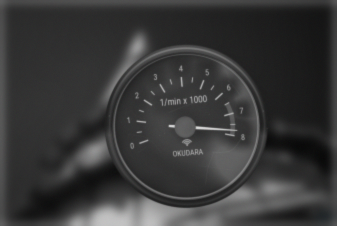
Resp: 7750 rpm
